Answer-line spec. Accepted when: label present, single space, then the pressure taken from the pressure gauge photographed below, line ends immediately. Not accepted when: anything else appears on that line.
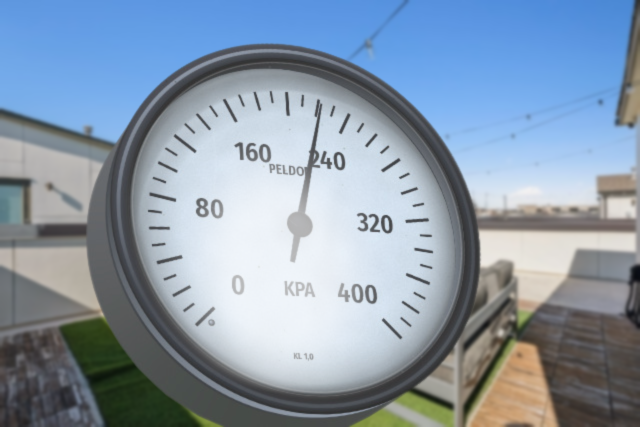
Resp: 220 kPa
